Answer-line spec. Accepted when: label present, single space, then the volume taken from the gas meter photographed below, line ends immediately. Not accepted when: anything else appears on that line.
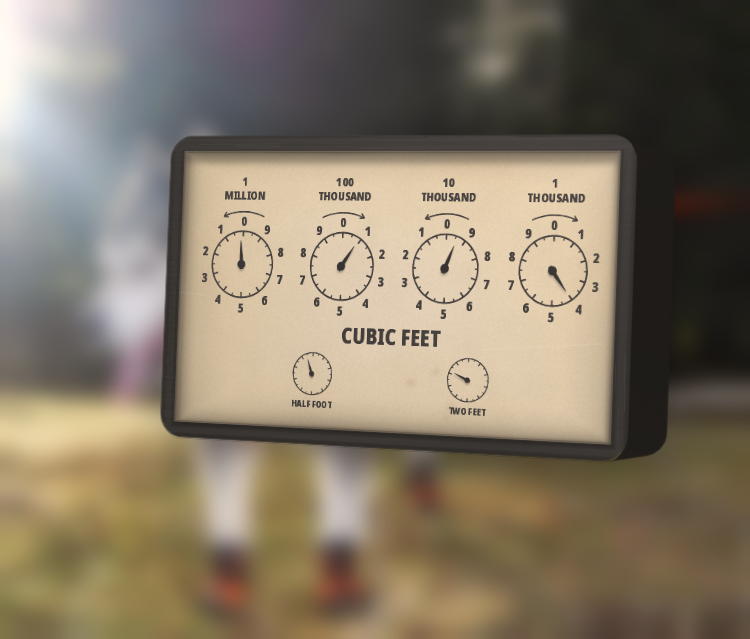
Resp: 9400 ft³
